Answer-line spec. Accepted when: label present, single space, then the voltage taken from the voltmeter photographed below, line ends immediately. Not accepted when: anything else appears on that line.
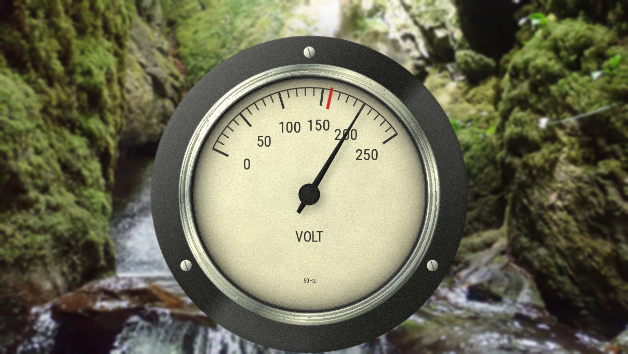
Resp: 200 V
